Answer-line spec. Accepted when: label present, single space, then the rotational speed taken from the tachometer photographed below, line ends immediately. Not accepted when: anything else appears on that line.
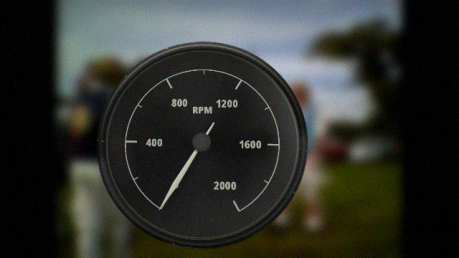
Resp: 0 rpm
